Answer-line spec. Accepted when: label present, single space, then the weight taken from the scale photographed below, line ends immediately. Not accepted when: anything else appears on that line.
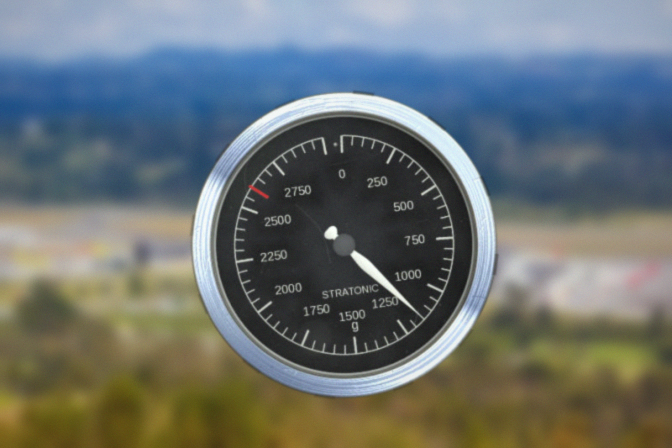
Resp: 1150 g
